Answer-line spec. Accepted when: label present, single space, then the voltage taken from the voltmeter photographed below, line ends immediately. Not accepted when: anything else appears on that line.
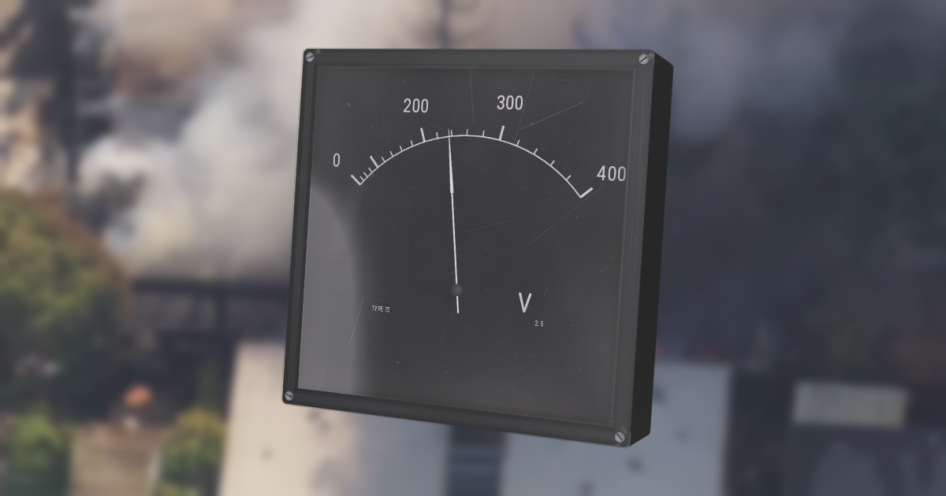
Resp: 240 V
